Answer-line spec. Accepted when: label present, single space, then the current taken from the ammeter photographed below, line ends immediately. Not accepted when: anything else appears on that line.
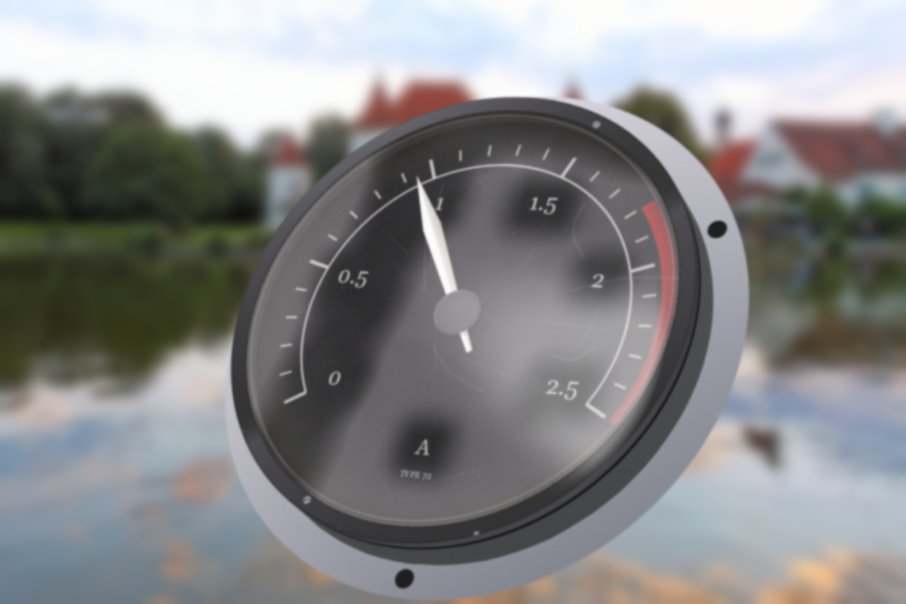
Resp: 0.95 A
